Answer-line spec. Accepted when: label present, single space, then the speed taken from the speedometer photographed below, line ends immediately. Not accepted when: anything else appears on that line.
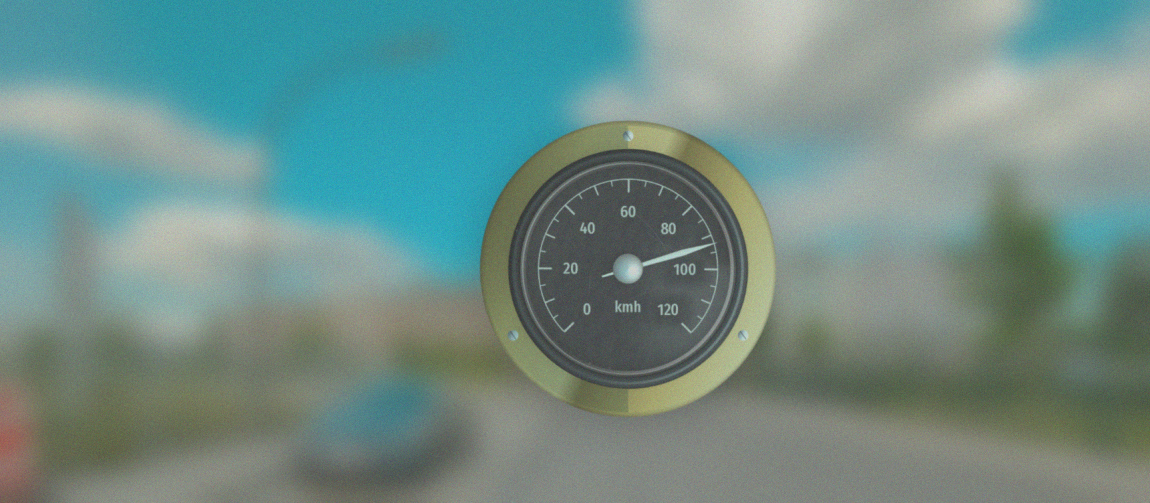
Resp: 92.5 km/h
